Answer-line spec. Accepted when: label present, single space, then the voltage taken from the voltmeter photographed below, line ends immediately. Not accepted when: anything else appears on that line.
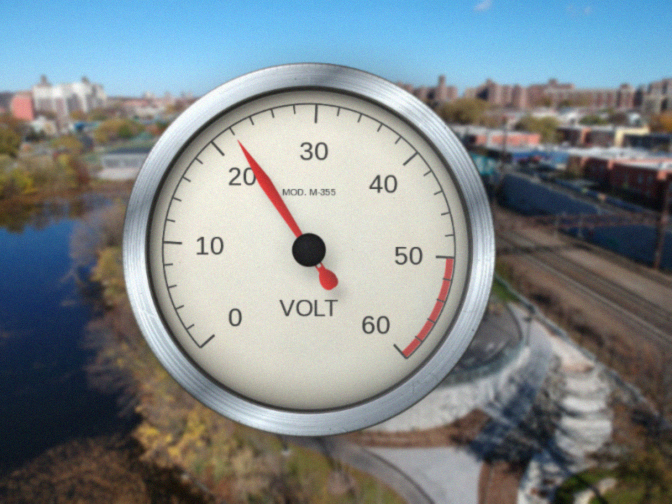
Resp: 22 V
